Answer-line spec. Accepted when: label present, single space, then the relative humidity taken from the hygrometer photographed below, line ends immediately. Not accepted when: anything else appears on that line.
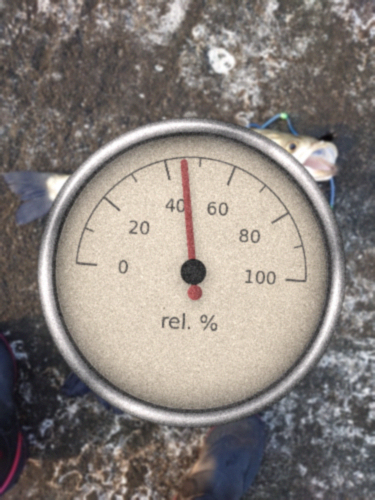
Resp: 45 %
